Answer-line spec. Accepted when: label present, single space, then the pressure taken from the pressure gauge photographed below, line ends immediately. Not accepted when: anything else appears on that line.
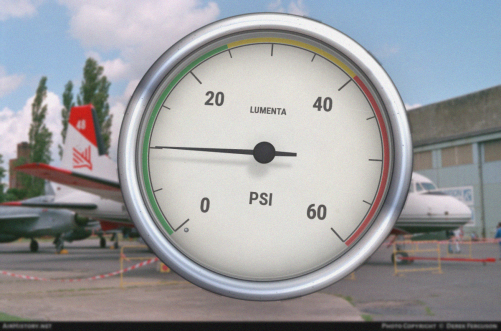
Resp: 10 psi
